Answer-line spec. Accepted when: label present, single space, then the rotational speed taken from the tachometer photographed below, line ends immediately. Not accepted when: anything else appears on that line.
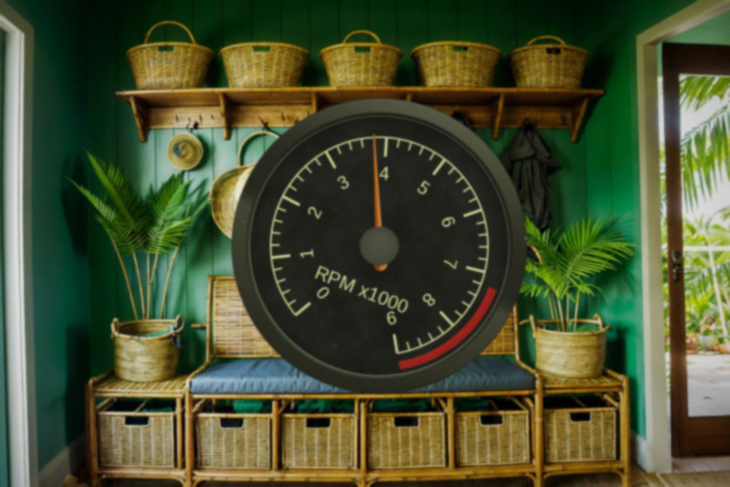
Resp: 3800 rpm
